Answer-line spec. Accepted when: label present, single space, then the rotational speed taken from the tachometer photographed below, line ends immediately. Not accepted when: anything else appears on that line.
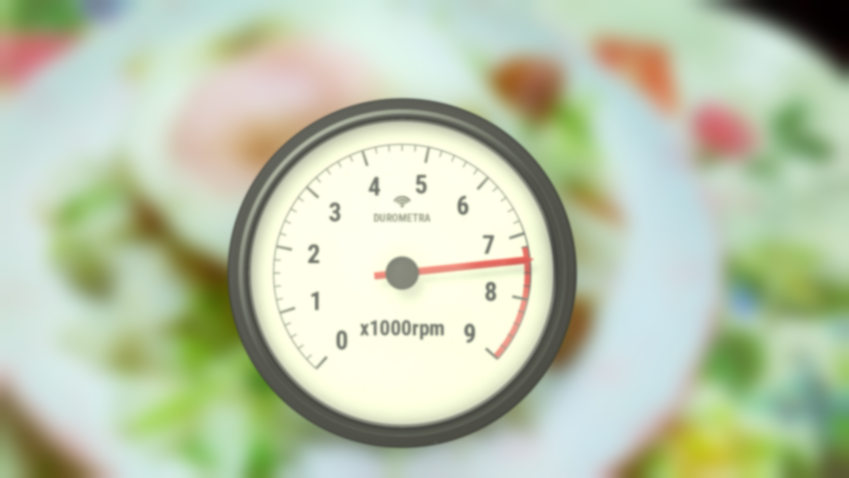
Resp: 7400 rpm
